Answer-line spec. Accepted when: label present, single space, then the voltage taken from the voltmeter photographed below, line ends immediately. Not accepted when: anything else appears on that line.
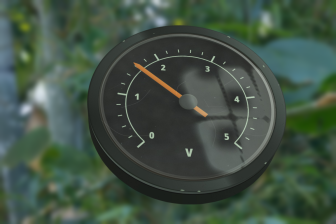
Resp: 1.6 V
